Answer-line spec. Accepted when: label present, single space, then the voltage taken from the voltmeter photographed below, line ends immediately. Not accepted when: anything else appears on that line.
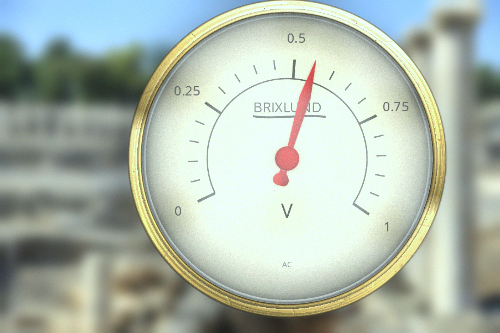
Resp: 0.55 V
